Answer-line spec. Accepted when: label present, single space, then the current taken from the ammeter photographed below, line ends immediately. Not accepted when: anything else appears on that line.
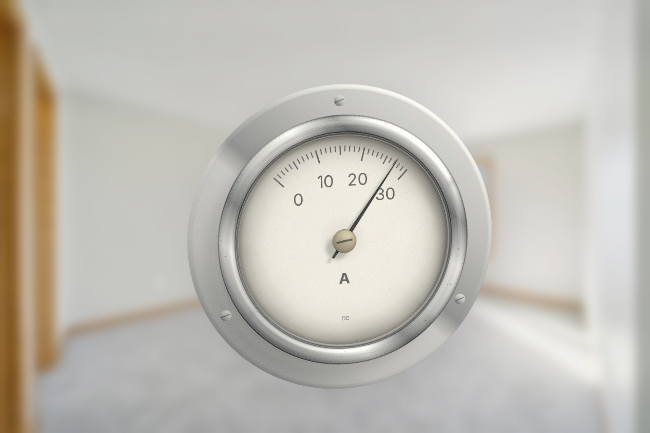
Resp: 27 A
